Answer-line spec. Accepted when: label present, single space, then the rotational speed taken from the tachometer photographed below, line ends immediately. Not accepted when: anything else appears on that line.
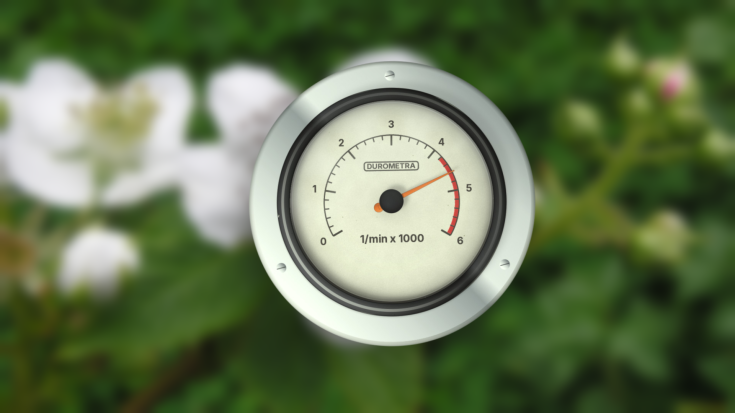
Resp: 4600 rpm
